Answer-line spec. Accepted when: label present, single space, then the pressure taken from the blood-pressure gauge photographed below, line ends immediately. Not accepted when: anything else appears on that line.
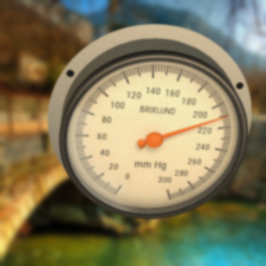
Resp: 210 mmHg
